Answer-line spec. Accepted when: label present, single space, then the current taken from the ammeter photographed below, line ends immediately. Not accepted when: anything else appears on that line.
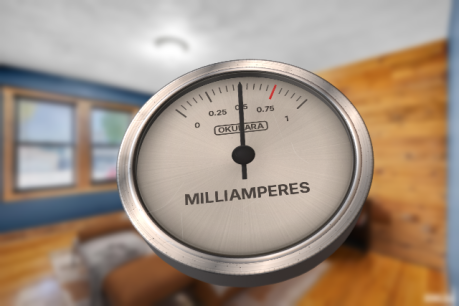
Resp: 0.5 mA
